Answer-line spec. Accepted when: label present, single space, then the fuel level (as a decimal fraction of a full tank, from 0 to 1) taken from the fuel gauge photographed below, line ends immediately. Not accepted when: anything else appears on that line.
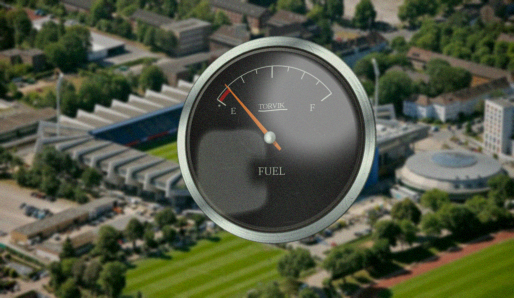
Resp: 0.125
